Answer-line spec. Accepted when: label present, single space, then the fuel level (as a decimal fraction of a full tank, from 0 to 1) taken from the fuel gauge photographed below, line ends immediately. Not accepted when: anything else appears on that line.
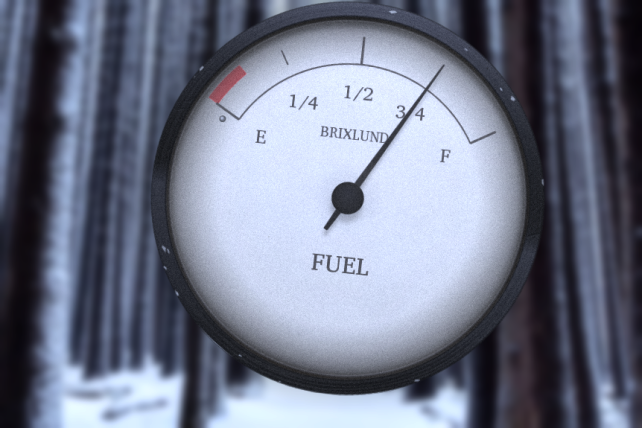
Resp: 0.75
